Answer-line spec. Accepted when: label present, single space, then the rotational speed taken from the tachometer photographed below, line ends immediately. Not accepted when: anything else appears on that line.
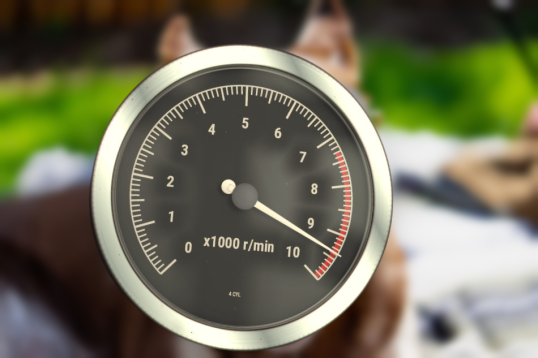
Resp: 9400 rpm
